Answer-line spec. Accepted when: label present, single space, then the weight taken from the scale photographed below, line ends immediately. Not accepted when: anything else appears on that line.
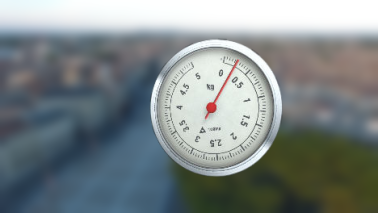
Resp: 0.25 kg
